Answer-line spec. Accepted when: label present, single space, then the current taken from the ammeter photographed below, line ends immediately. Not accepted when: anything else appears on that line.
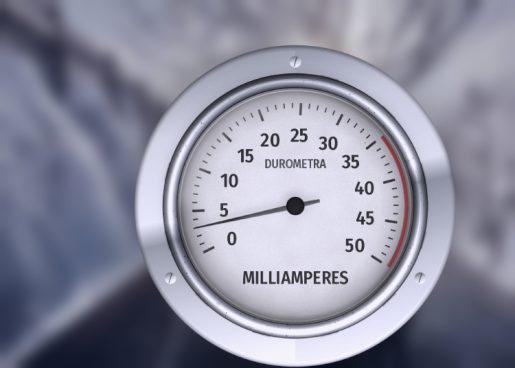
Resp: 3 mA
